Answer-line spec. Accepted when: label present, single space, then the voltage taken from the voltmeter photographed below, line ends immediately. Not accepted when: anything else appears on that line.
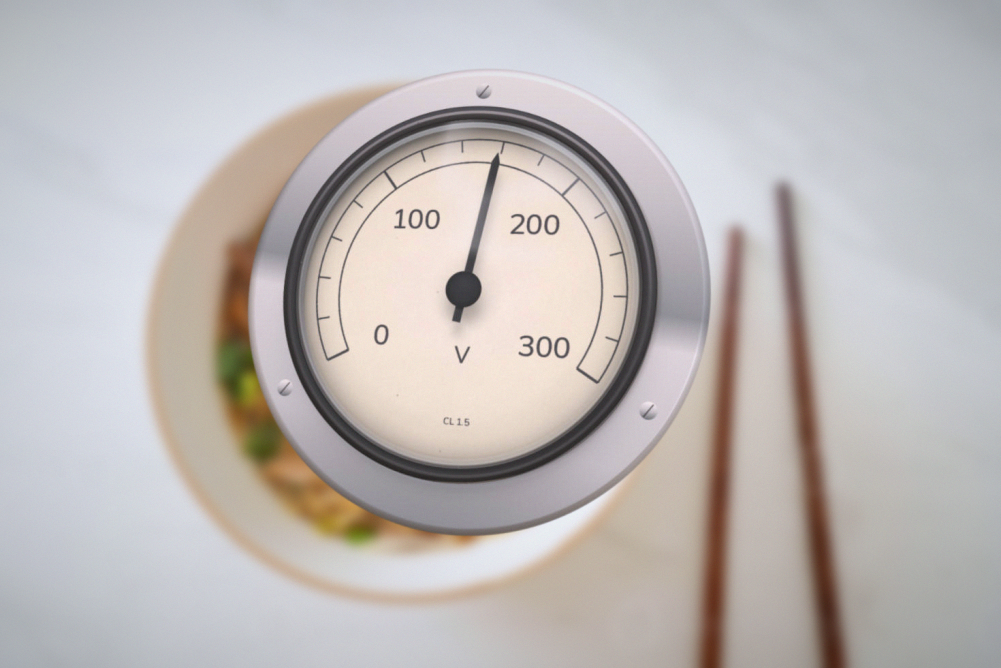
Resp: 160 V
